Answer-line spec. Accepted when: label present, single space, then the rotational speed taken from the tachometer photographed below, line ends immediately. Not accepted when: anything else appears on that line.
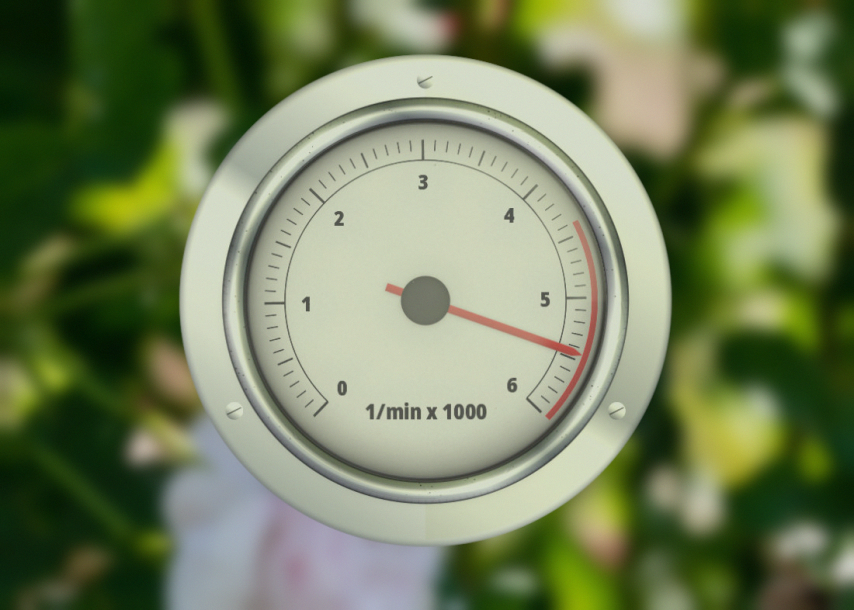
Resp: 5450 rpm
